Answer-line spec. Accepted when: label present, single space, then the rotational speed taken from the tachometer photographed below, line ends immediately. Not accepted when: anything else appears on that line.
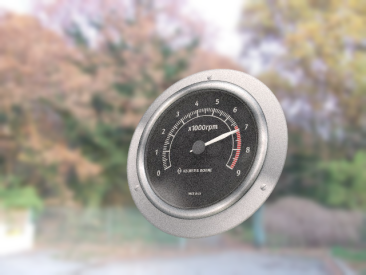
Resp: 7000 rpm
